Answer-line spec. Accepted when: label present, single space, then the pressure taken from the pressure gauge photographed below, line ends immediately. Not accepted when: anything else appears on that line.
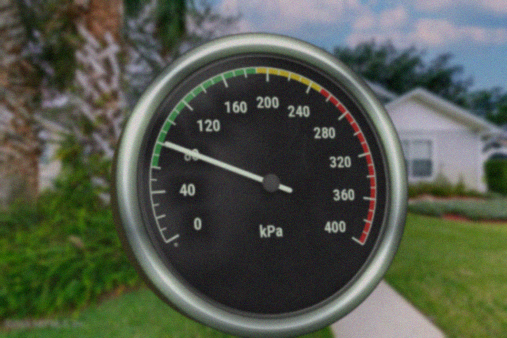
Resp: 80 kPa
